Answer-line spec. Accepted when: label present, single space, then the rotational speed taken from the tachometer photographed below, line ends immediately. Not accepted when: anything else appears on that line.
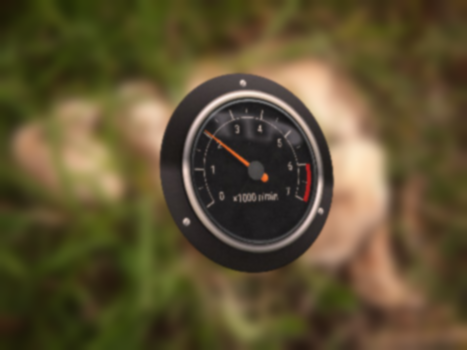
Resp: 2000 rpm
